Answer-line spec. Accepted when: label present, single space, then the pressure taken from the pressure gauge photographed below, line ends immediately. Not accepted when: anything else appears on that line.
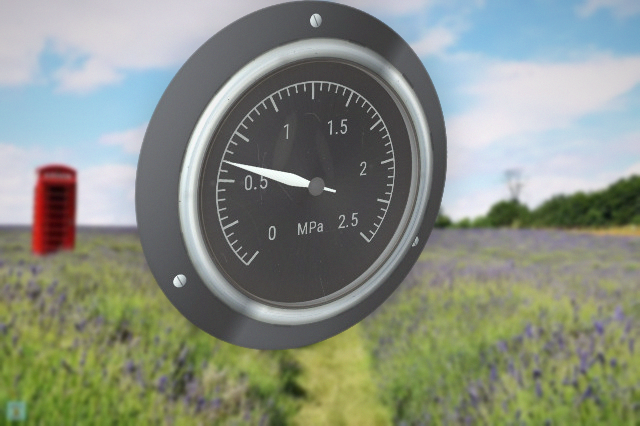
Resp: 0.6 MPa
